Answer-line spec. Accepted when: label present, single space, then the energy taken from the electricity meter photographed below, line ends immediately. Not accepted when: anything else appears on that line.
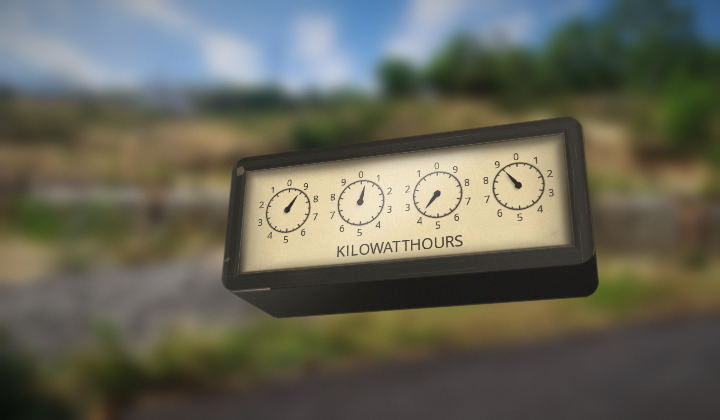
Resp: 9039 kWh
